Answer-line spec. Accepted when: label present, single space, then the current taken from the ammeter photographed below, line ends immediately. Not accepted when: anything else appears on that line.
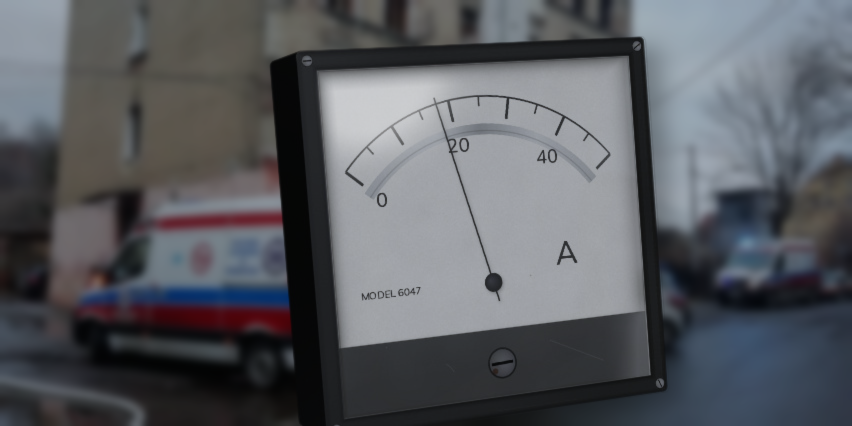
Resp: 17.5 A
